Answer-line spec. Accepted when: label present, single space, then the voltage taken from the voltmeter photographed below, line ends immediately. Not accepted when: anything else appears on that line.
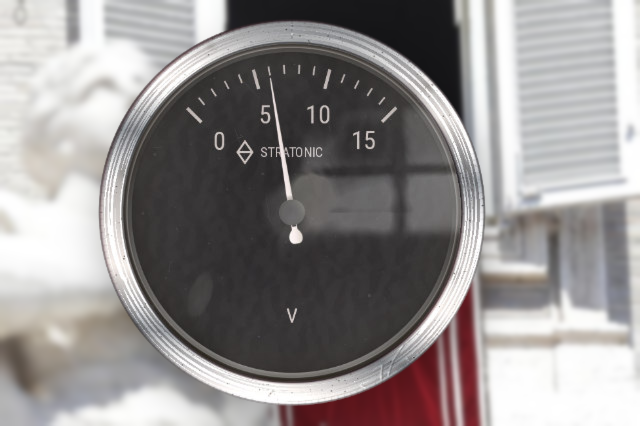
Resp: 6 V
